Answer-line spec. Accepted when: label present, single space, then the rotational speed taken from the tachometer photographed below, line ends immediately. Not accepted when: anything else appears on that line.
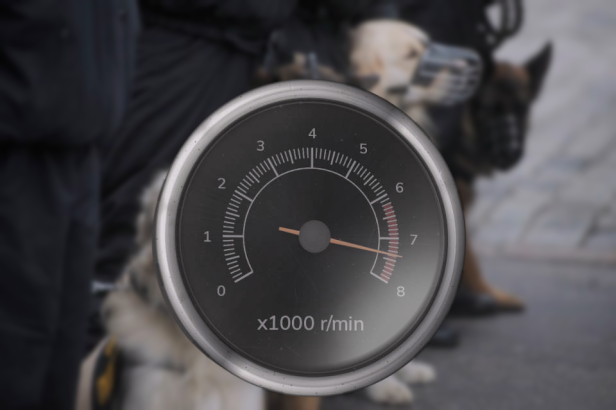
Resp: 7400 rpm
